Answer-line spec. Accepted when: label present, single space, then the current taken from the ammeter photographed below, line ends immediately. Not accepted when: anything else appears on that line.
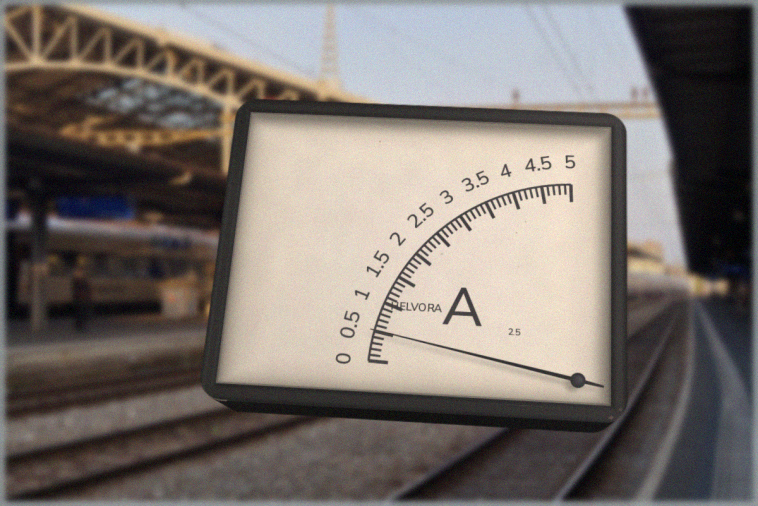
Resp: 0.5 A
